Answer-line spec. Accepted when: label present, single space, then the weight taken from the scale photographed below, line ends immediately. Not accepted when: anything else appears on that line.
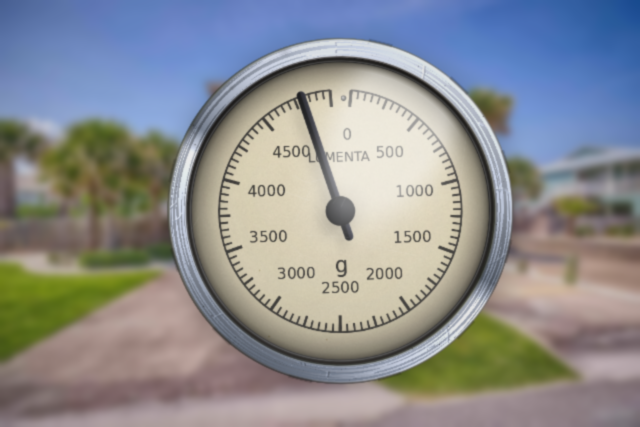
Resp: 4800 g
